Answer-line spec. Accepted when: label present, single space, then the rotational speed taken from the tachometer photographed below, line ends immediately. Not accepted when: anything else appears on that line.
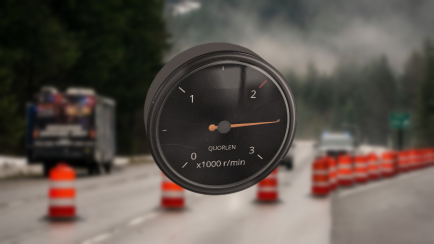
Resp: 2500 rpm
